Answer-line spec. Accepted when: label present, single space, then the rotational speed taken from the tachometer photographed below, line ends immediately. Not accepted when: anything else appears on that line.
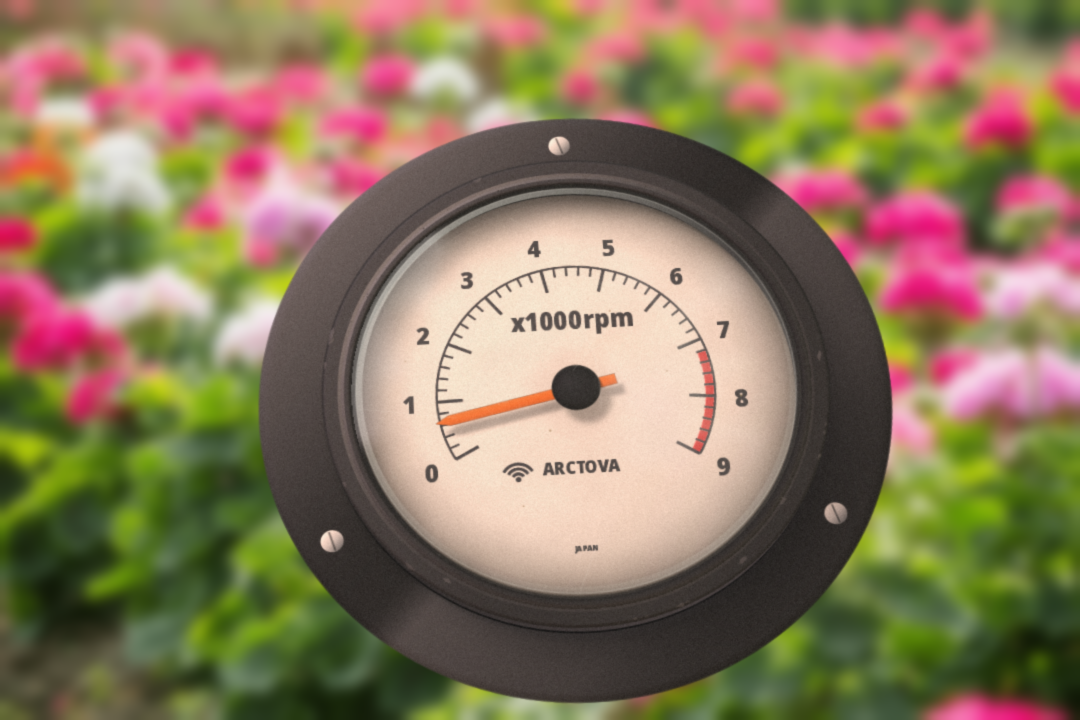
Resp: 600 rpm
